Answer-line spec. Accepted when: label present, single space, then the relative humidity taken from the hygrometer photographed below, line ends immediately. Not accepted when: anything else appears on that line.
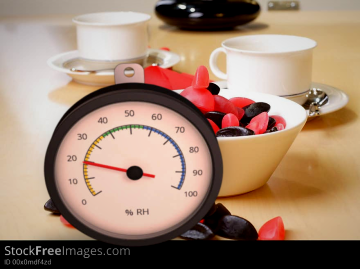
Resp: 20 %
